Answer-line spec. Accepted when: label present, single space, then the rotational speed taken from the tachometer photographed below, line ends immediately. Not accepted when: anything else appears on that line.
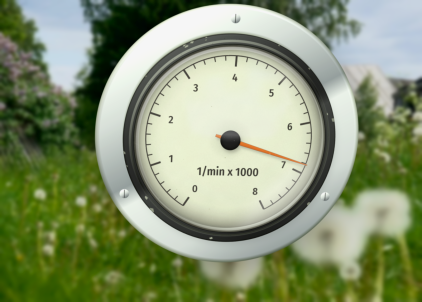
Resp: 6800 rpm
